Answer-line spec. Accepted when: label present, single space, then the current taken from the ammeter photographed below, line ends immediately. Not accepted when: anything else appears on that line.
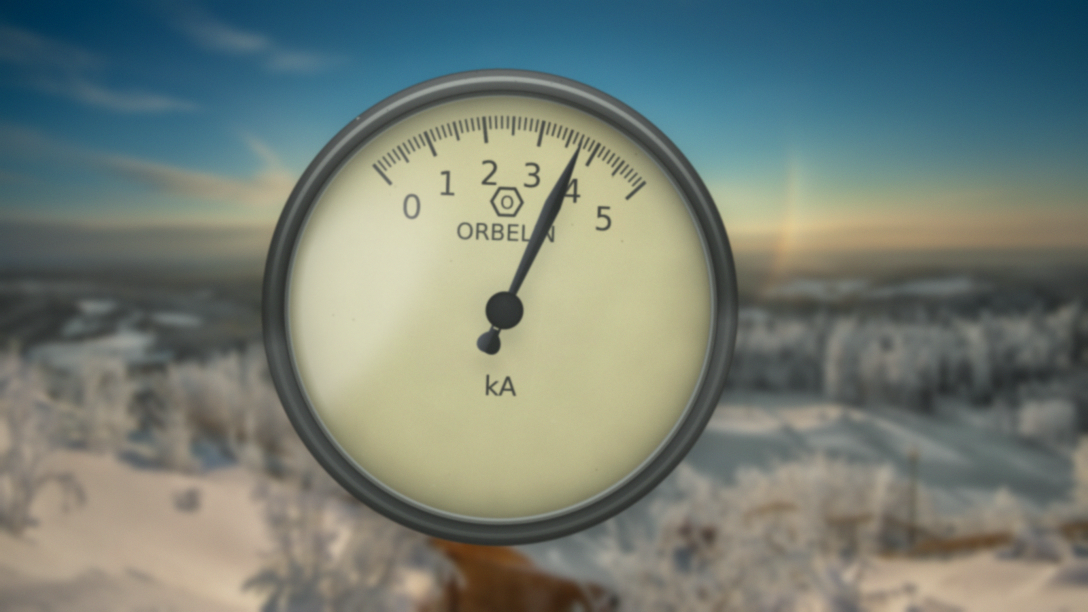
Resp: 3.7 kA
